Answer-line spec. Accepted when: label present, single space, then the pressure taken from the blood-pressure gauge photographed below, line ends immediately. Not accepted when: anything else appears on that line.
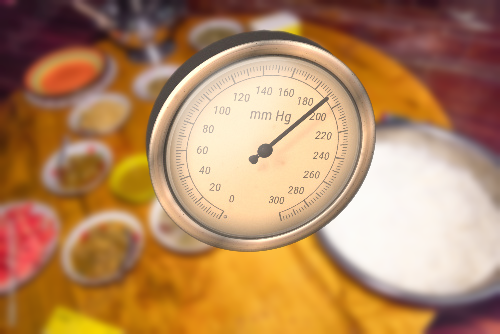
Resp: 190 mmHg
